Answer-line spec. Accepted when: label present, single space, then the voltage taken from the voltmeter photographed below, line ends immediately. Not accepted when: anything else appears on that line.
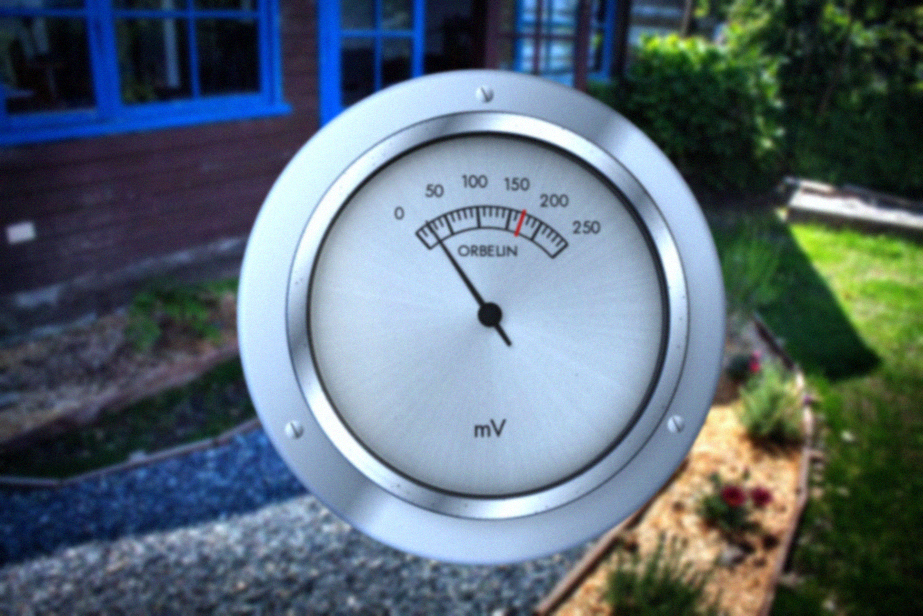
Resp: 20 mV
